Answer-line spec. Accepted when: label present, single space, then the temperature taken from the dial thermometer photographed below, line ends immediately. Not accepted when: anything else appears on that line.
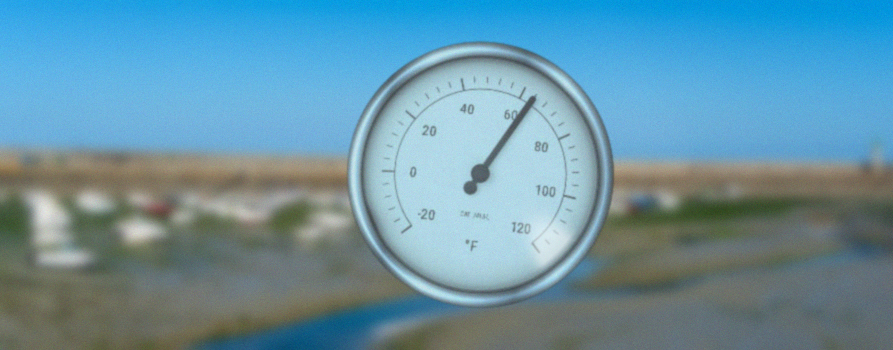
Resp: 64 °F
